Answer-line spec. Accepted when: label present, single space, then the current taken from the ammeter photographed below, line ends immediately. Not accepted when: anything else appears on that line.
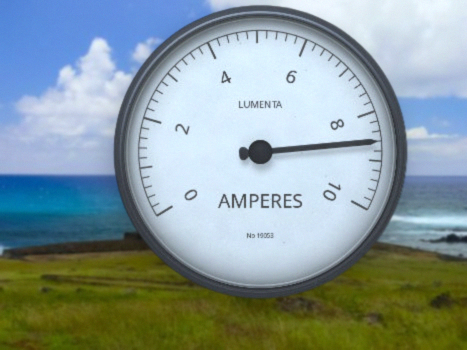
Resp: 8.6 A
